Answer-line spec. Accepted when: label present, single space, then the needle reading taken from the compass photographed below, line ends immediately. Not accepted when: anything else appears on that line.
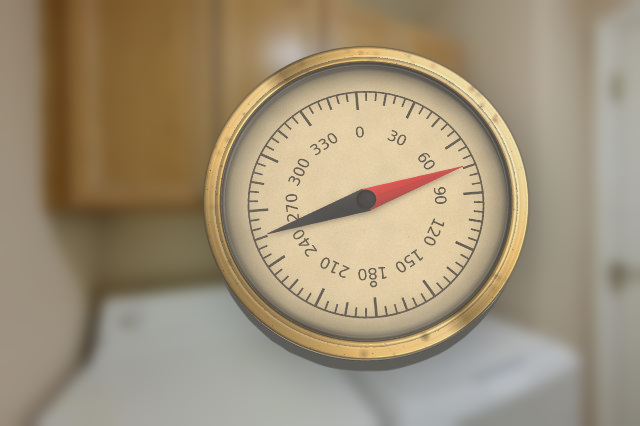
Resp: 75 °
